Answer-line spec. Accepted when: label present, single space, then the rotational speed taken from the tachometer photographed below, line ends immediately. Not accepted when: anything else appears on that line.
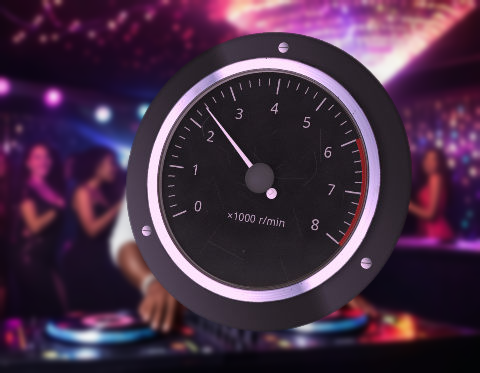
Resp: 2400 rpm
